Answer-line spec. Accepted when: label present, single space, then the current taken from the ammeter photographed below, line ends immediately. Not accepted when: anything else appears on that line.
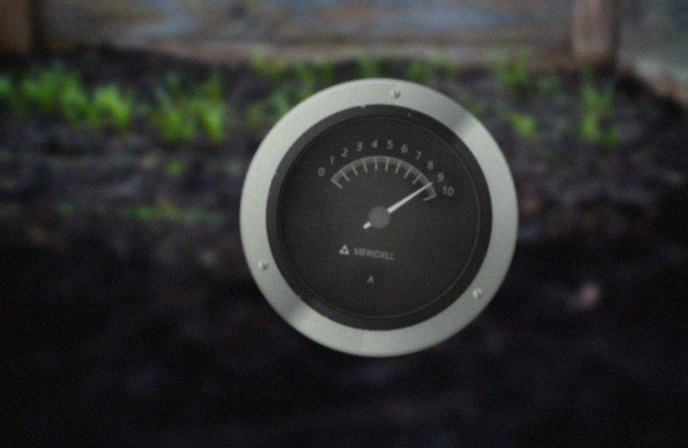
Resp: 9 A
